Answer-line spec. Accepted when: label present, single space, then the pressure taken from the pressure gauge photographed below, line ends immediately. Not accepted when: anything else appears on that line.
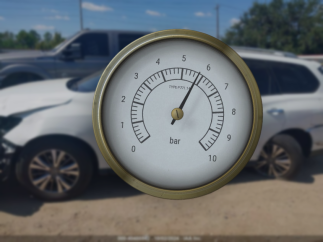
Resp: 5.8 bar
